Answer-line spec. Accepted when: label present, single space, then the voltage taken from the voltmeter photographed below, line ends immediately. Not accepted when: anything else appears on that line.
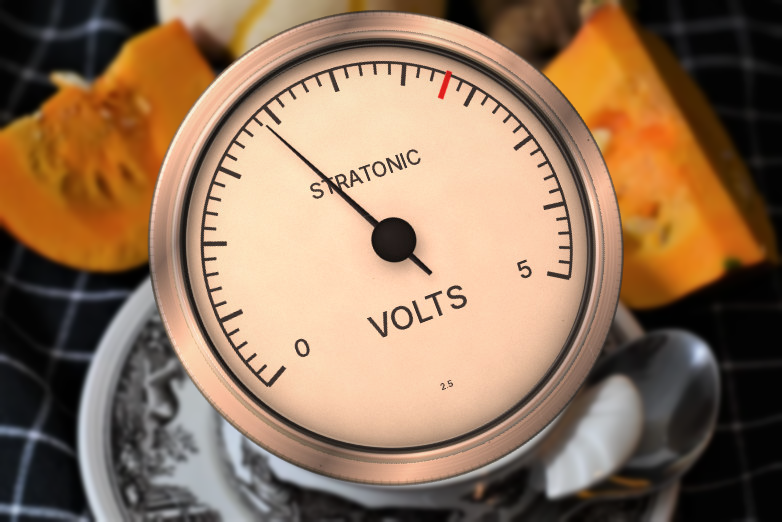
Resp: 1.9 V
